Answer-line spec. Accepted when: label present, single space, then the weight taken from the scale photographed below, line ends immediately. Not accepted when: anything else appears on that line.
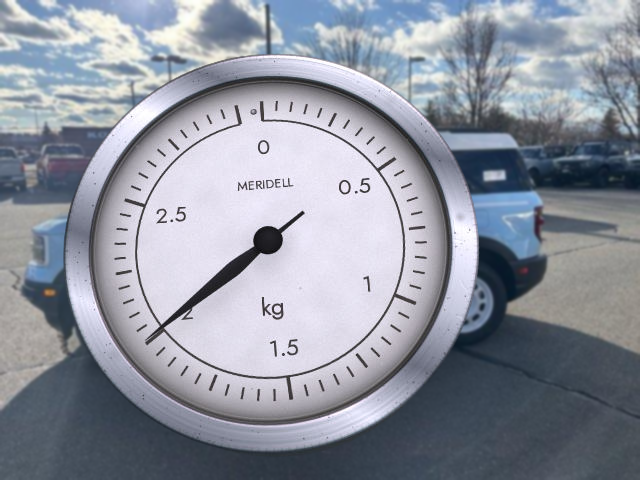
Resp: 2 kg
